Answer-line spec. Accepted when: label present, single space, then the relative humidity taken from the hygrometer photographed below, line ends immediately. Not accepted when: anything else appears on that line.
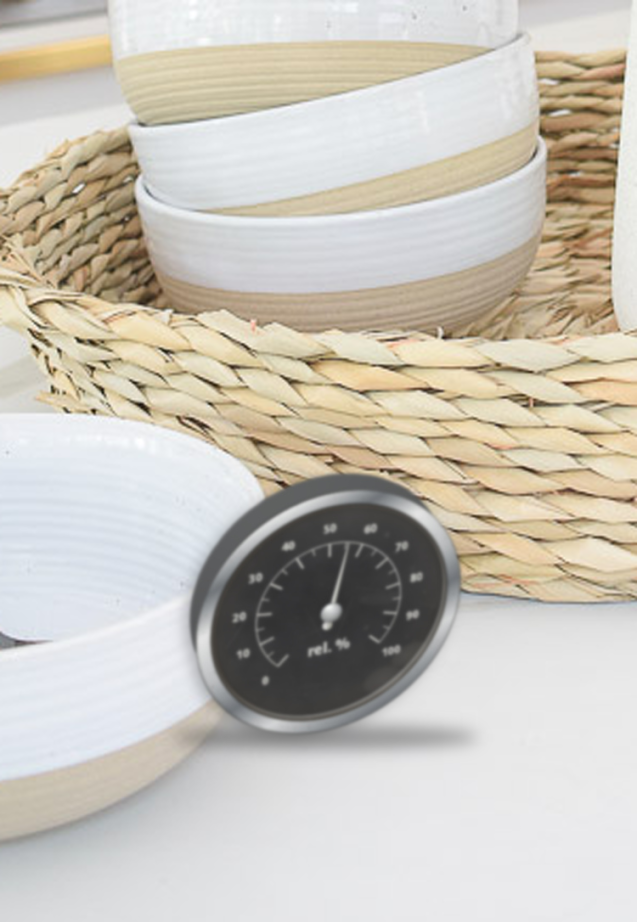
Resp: 55 %
